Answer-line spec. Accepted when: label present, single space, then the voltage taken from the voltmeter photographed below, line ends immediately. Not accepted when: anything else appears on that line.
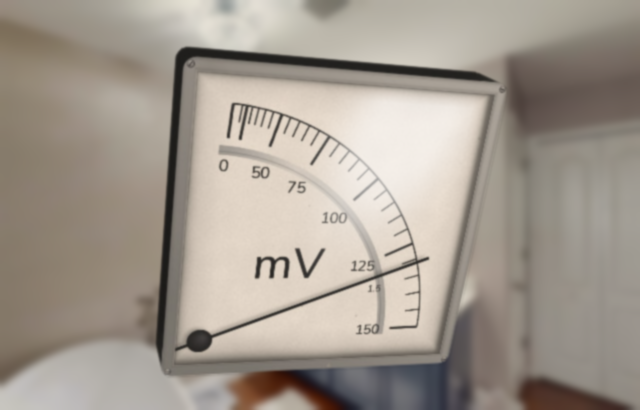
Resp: 130 mV
